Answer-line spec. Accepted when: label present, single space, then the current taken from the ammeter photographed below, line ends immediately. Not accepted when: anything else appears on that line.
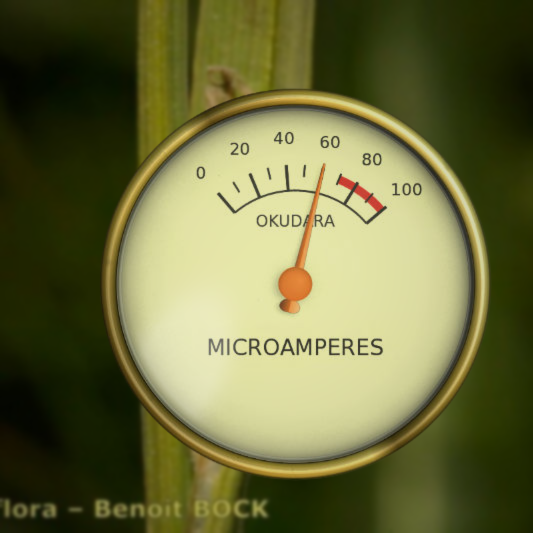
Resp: 60 µA
